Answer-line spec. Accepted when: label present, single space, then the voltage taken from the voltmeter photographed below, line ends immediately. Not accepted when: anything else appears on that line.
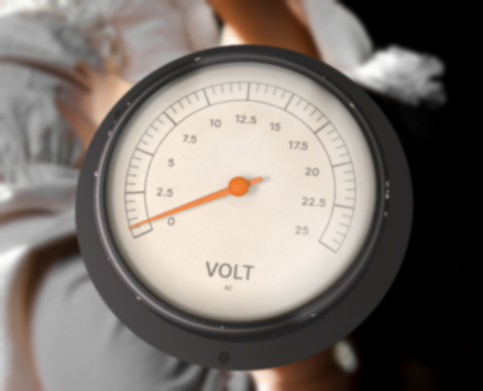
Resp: 0.5 V
